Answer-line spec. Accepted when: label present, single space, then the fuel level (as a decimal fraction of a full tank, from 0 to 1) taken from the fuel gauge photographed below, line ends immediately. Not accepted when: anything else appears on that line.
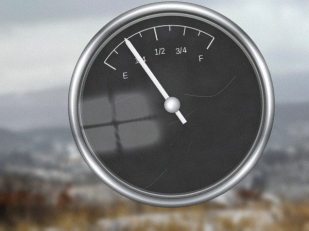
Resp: 0.25
